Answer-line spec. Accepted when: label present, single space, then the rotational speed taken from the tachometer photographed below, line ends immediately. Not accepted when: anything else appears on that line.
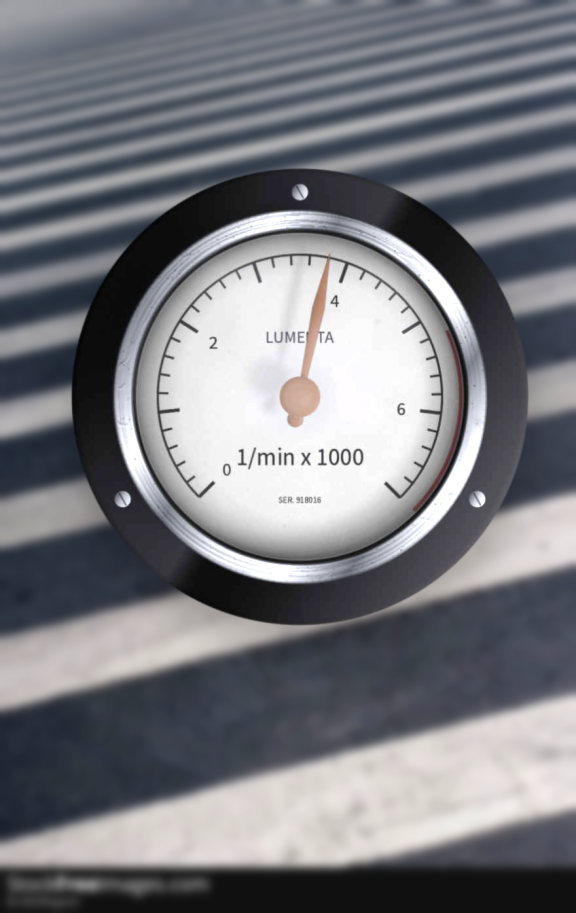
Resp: 3800 rpm
